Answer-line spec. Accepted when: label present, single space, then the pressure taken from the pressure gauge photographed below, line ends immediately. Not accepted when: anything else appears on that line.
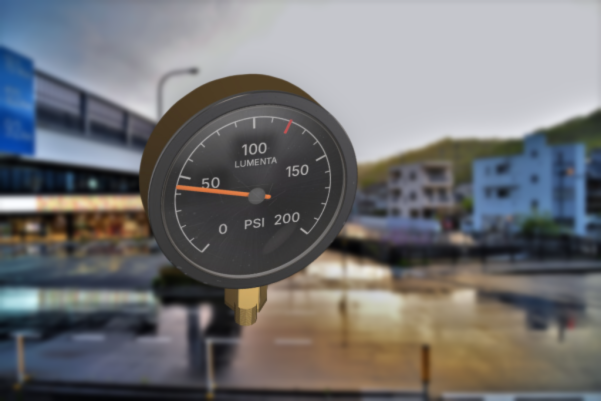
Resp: 45 psi
